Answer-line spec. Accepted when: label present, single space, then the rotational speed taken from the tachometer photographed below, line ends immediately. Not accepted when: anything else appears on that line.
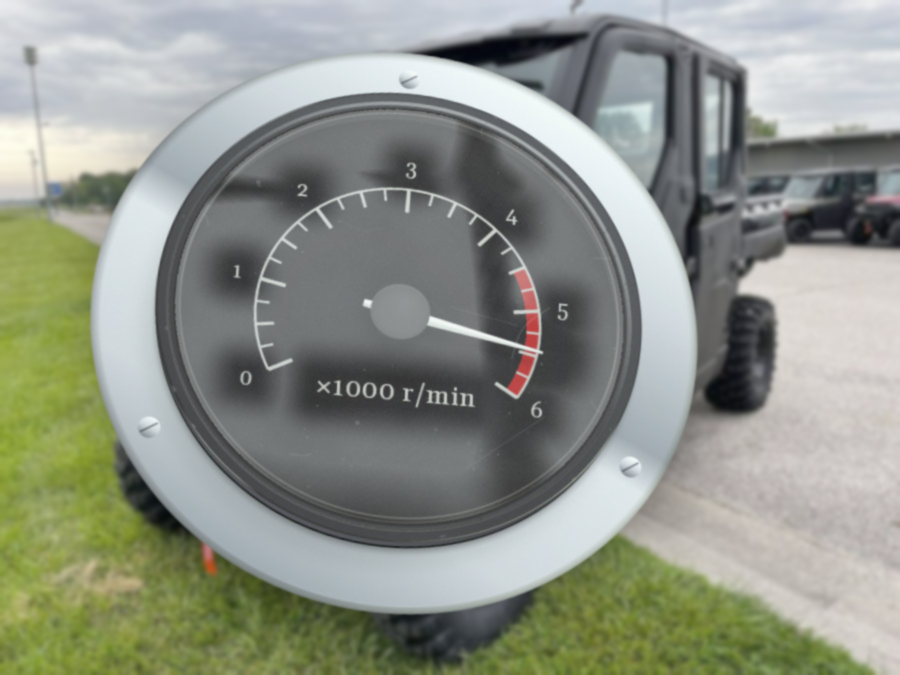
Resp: 5500 rpm
